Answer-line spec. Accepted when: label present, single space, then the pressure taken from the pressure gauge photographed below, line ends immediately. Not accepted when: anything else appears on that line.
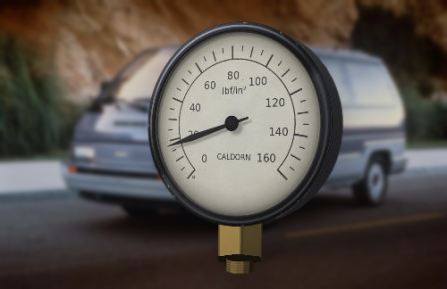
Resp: 17.5 psi
